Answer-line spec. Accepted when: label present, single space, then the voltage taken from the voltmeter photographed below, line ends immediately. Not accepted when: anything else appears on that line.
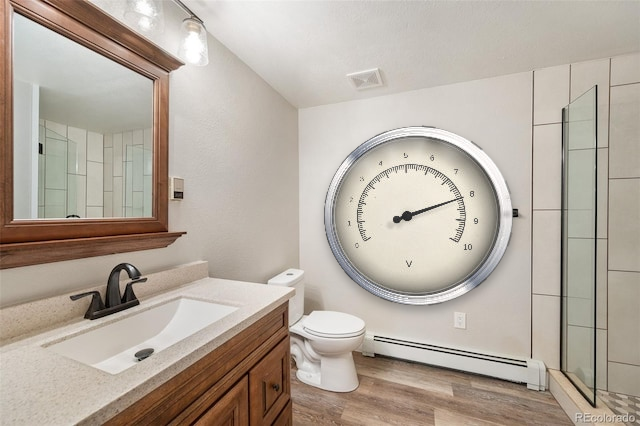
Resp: 8 V
